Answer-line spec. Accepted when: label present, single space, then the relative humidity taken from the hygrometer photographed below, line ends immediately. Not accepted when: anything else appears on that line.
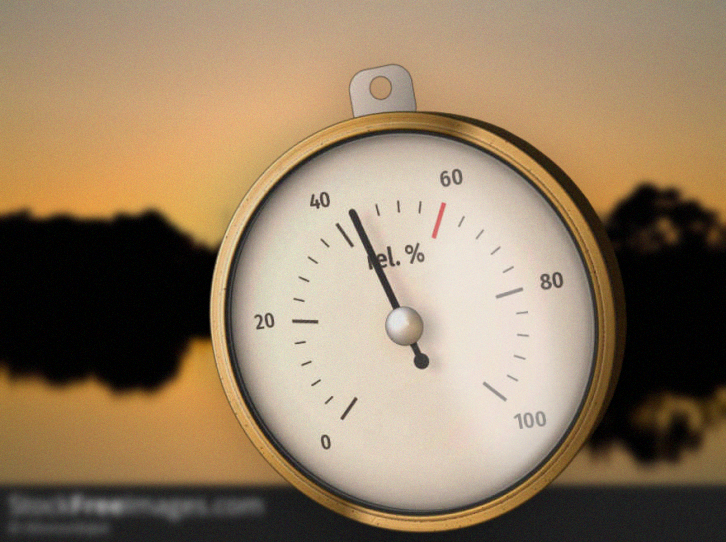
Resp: 44 %
